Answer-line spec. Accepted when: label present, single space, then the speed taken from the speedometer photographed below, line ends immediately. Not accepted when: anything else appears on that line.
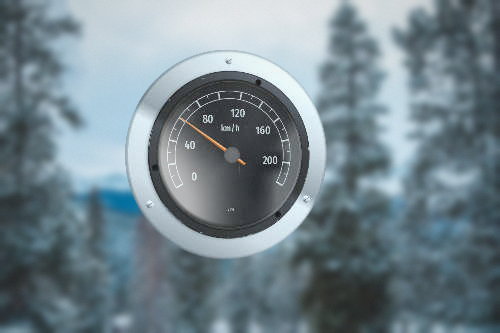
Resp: 60 km/h
